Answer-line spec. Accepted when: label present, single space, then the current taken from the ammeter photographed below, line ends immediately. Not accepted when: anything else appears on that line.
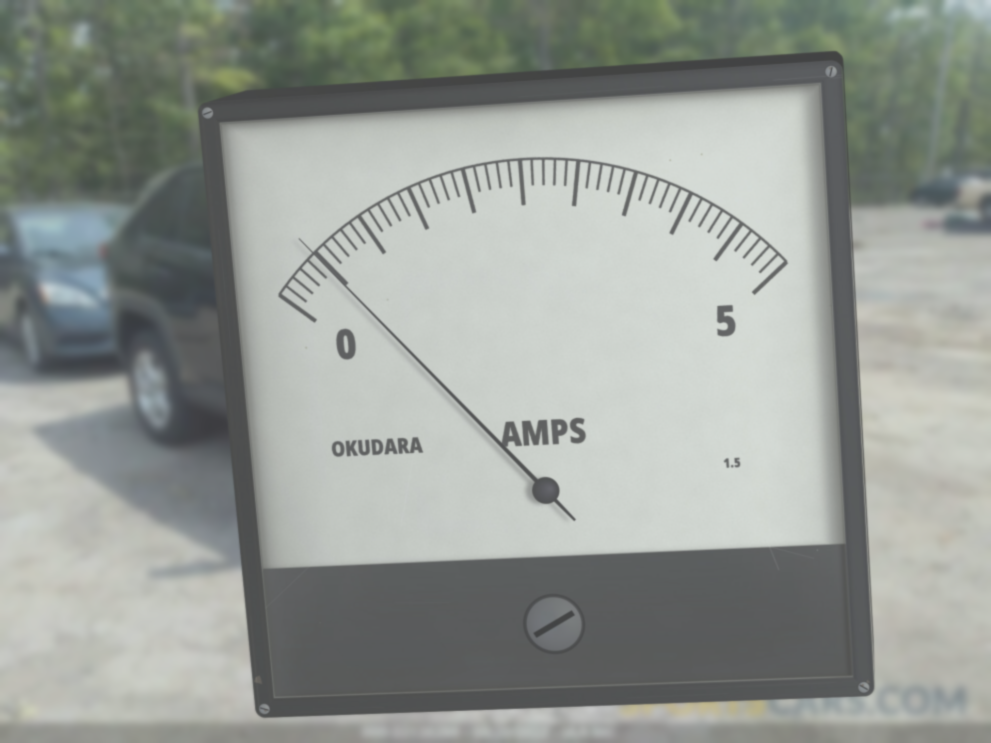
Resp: 0.5 A
